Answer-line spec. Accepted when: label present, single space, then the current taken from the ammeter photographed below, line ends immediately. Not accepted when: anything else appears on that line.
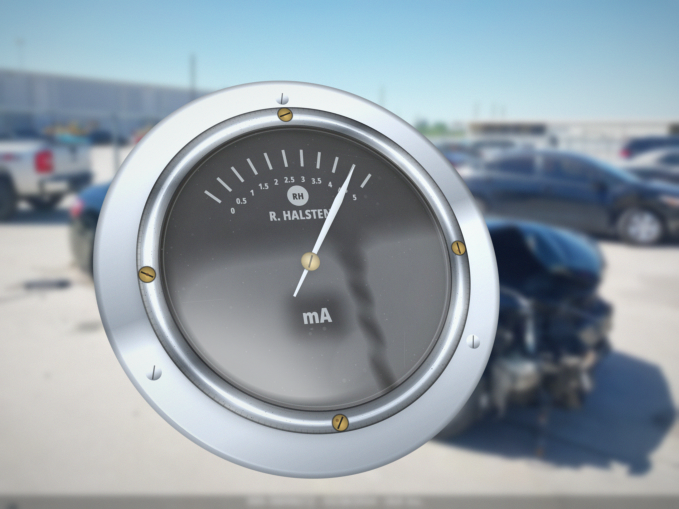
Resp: 4.5 mA
